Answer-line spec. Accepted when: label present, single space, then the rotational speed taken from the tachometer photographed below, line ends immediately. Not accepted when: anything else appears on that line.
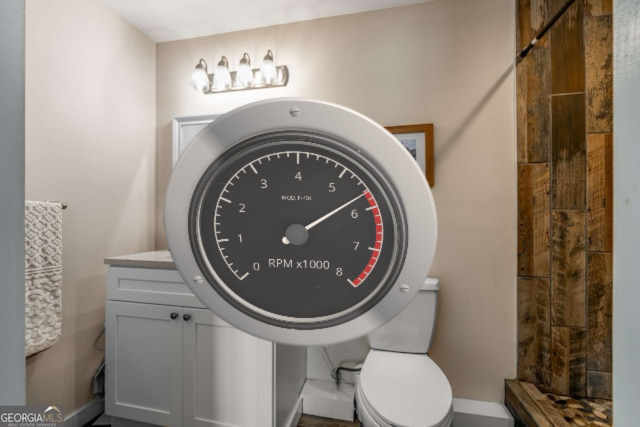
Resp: 5600 rpm
